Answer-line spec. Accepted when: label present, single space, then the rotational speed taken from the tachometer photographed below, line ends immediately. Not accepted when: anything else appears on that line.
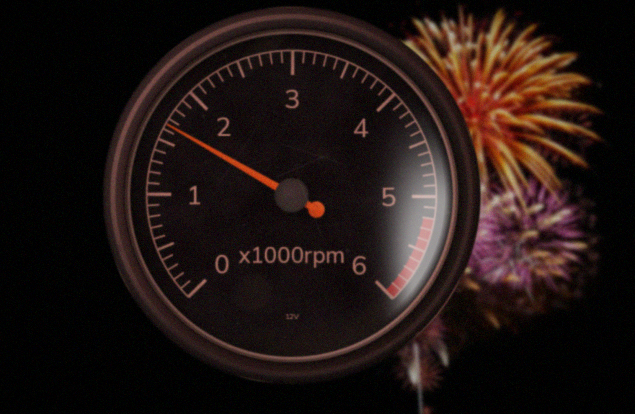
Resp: 1650 rpm
